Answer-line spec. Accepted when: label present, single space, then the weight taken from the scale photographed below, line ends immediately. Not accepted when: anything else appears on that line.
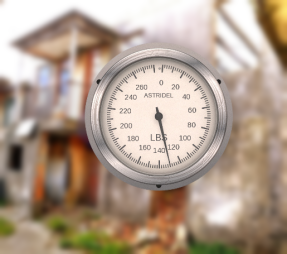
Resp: 130 lb
